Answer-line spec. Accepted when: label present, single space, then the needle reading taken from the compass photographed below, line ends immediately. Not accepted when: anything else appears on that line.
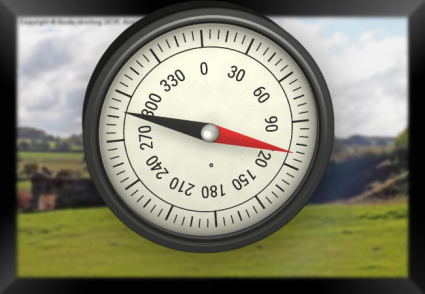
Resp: 110 °
